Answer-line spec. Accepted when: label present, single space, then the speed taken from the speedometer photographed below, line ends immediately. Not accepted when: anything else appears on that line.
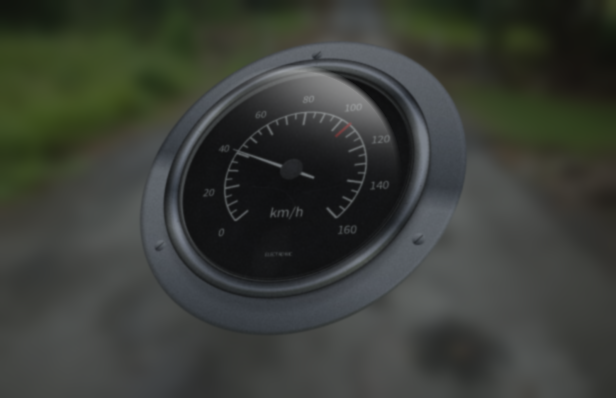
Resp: 40 km/h
